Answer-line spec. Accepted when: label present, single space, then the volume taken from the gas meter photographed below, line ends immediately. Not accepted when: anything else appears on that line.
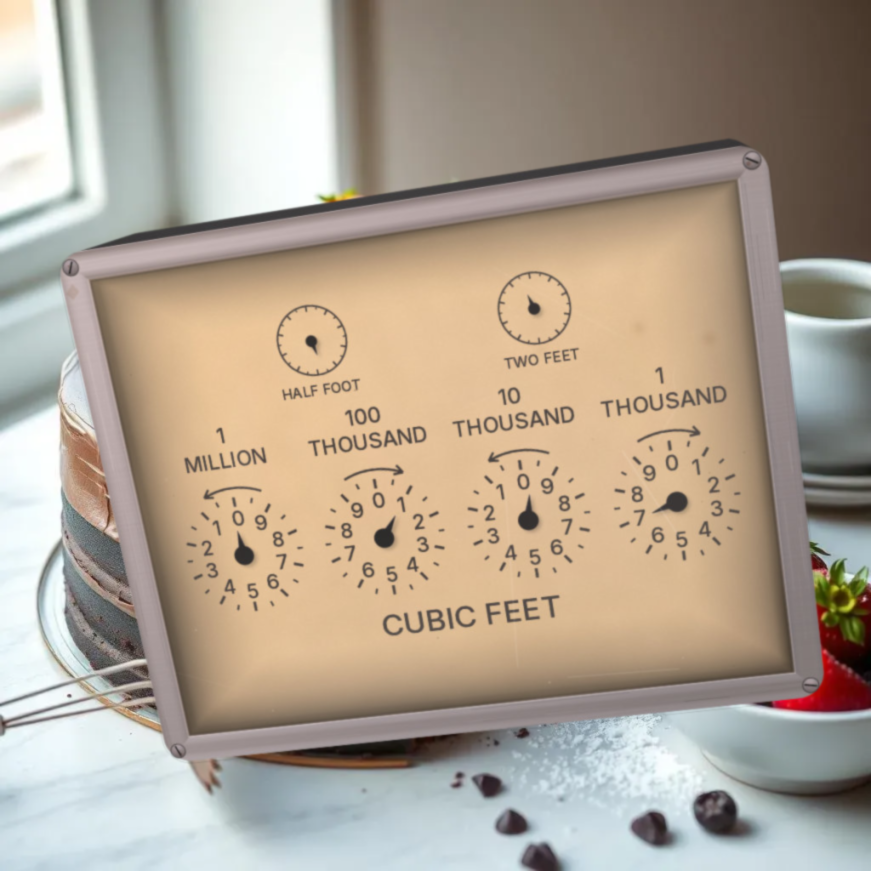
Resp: 9700 ft³
